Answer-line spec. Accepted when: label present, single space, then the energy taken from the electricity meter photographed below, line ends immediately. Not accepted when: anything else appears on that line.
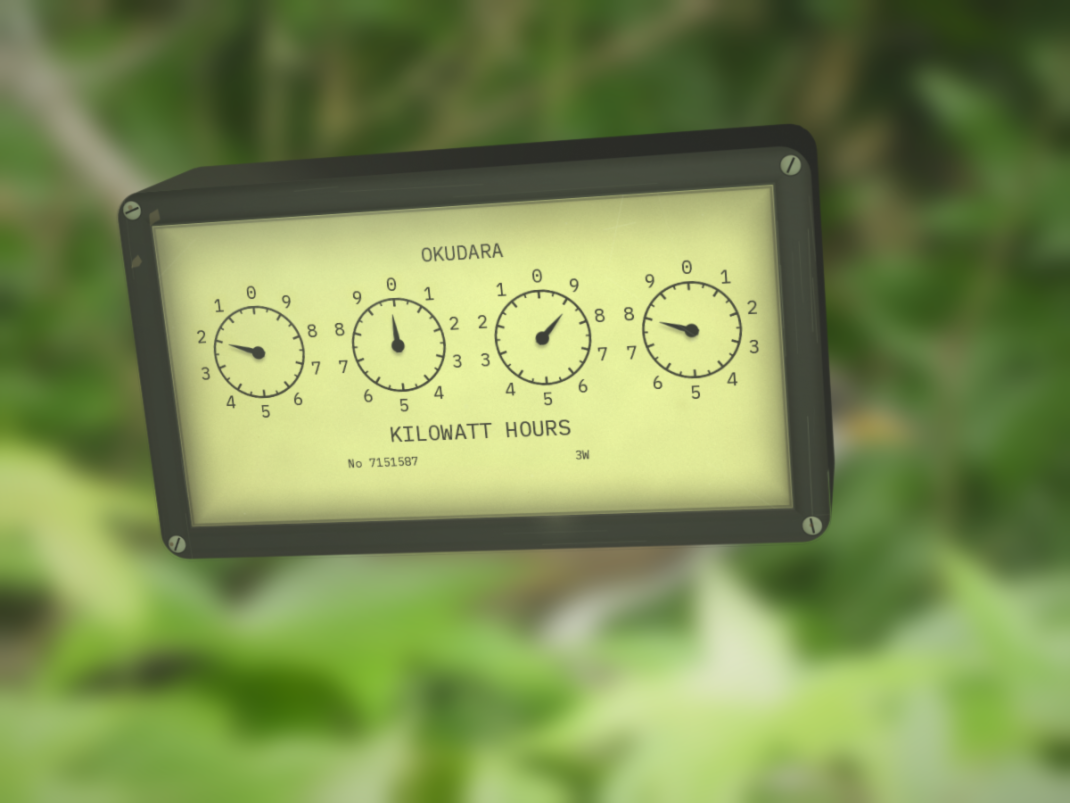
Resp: 1988 kWh
